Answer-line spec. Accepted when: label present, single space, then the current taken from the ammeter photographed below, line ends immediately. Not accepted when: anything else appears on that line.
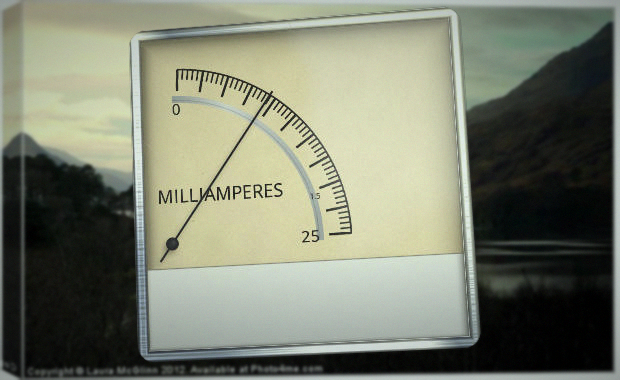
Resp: 9.5 mA
